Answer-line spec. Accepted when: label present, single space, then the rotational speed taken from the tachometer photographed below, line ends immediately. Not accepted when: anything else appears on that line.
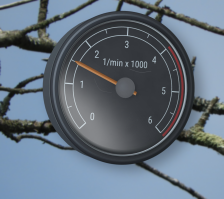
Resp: 1500 rpm
